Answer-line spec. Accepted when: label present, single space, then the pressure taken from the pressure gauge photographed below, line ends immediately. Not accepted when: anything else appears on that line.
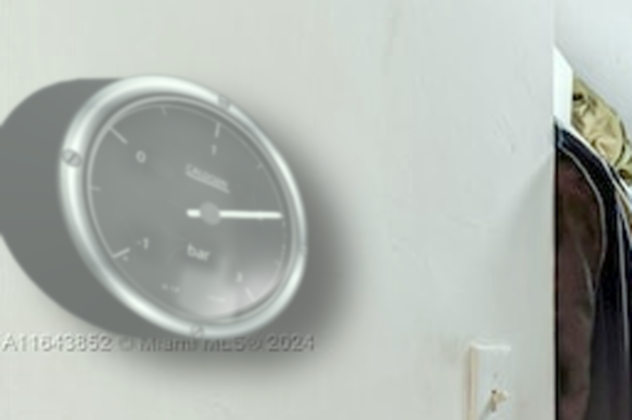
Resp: 2 bar
